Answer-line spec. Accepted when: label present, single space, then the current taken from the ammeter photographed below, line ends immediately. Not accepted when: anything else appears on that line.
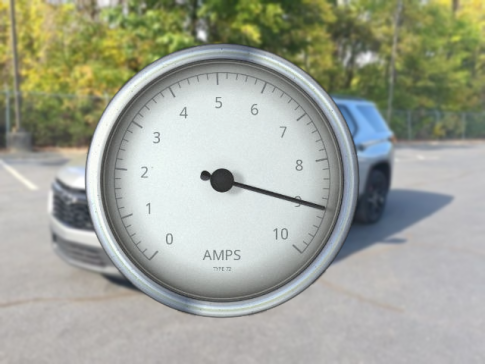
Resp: 9 A
